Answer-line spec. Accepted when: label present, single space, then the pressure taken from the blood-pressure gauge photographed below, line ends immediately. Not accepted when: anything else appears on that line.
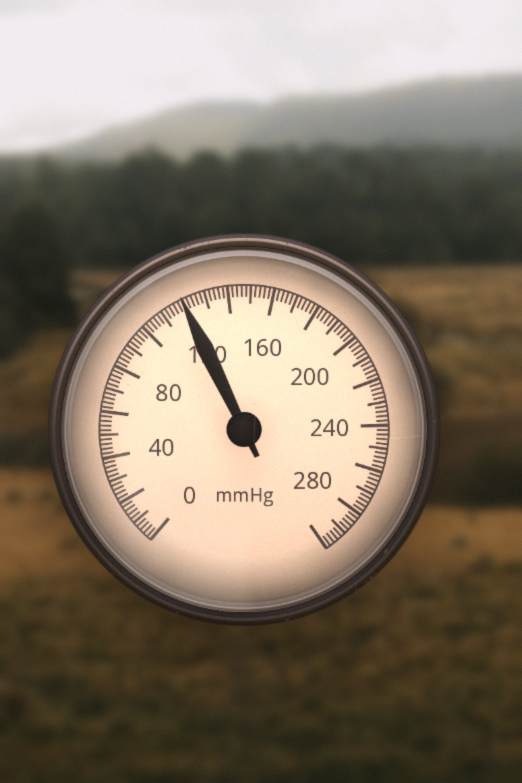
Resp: 120 mmHg
